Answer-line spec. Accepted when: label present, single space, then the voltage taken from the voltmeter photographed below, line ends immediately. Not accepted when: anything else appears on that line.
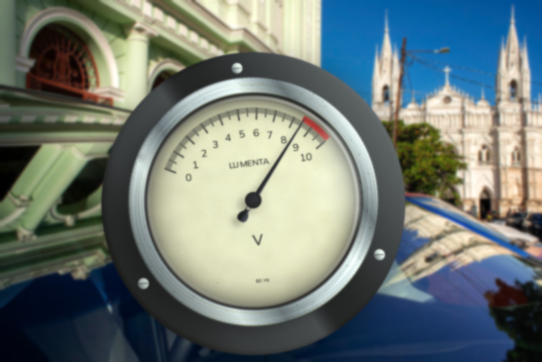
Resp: 8.5 V
